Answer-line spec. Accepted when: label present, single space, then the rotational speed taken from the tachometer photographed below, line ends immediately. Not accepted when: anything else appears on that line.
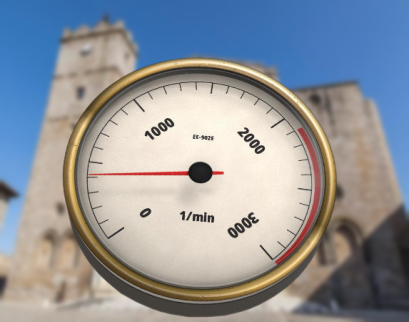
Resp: 400 rpm
